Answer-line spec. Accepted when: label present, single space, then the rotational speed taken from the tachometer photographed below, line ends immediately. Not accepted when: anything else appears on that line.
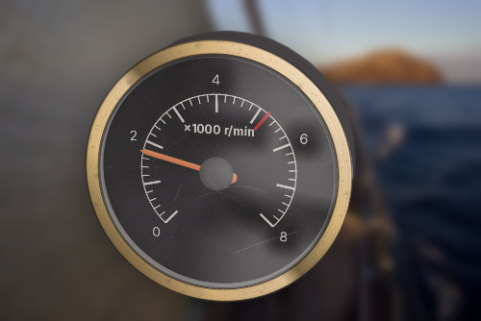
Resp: 1800 rpm
